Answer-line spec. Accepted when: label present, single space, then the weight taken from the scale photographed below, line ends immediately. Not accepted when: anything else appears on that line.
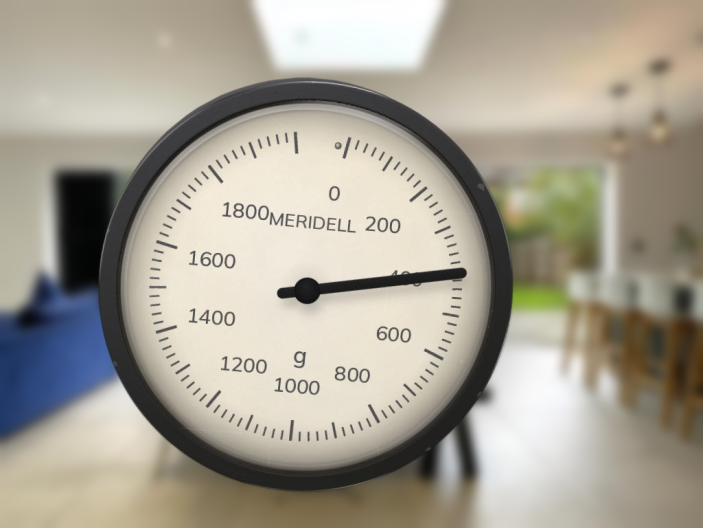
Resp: 400 g
